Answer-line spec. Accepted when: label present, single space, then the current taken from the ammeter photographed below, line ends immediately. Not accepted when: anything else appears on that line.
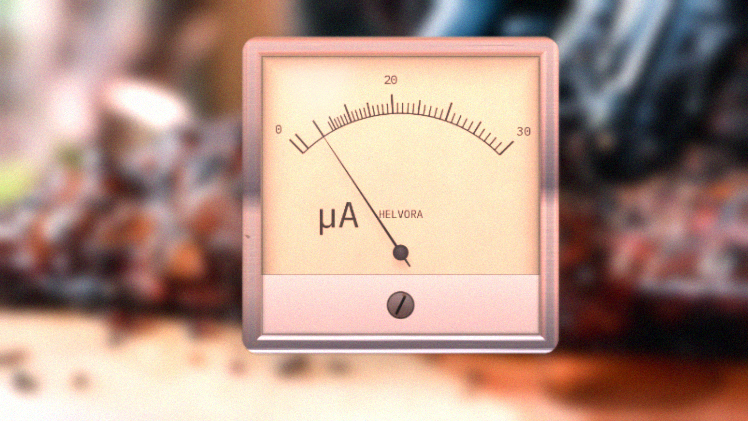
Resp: 10 µA
